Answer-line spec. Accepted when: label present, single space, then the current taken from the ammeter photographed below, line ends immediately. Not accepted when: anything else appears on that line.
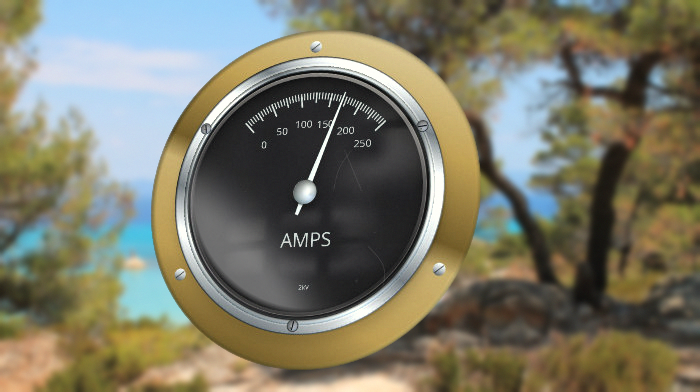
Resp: 175 A
